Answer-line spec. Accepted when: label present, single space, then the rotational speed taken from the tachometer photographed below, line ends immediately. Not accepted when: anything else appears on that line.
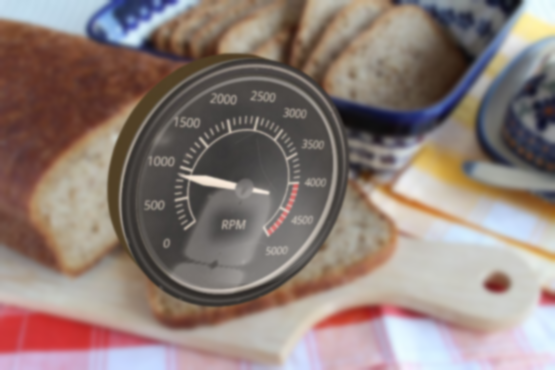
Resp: 900 rpm
